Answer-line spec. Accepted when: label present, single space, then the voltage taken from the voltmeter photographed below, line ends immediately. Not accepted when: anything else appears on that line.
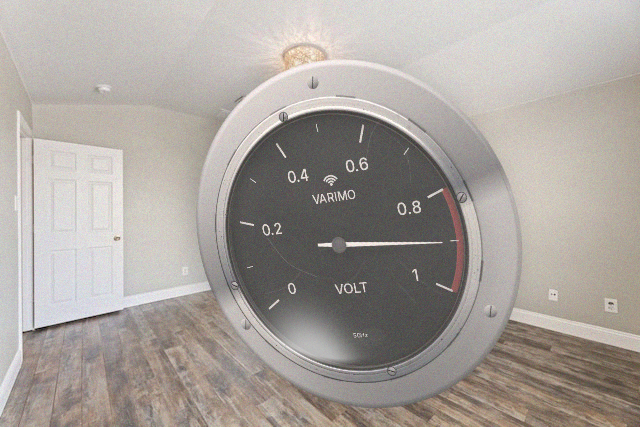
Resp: 0.9 V
